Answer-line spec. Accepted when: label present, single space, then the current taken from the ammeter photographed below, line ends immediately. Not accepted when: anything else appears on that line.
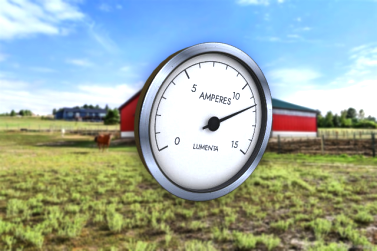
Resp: 11.5 A
